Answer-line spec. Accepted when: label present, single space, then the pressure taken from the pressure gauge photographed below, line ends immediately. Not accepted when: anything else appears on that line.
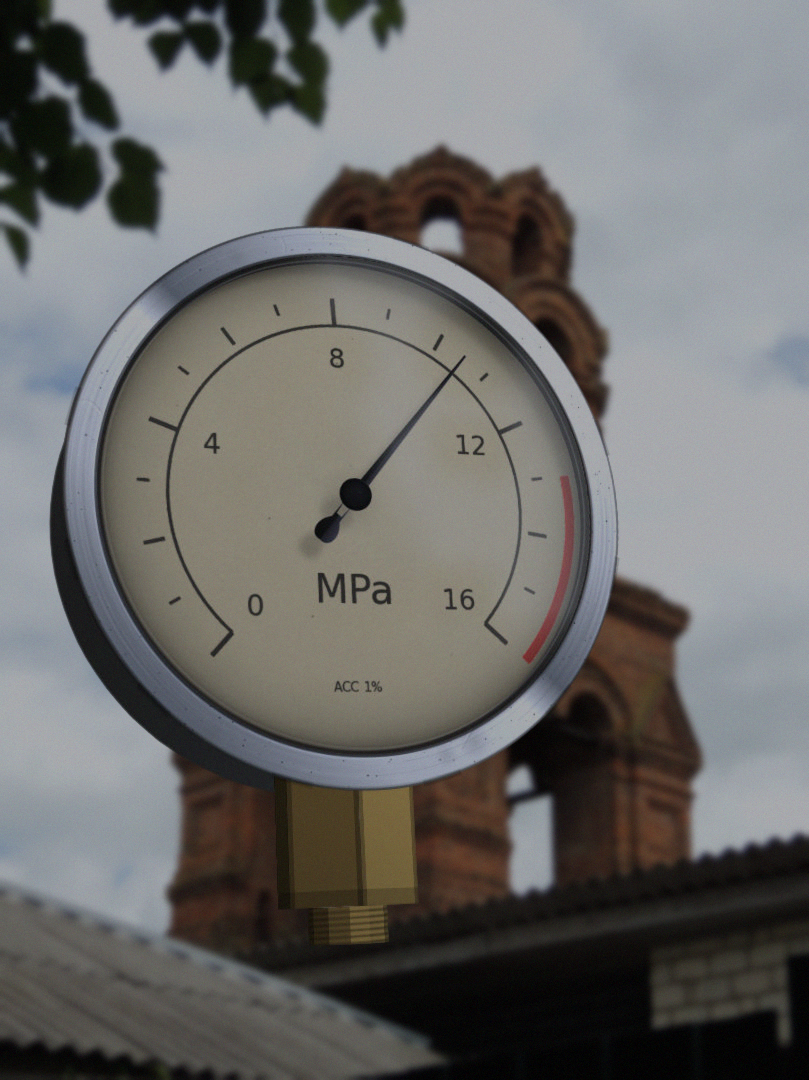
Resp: 10.5 MPa
